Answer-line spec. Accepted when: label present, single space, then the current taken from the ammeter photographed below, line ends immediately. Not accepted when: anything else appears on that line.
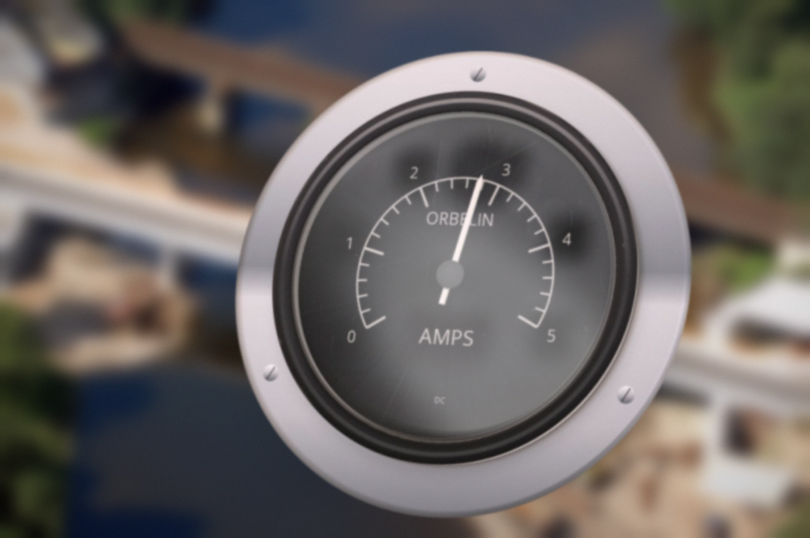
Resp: 2.8 A
